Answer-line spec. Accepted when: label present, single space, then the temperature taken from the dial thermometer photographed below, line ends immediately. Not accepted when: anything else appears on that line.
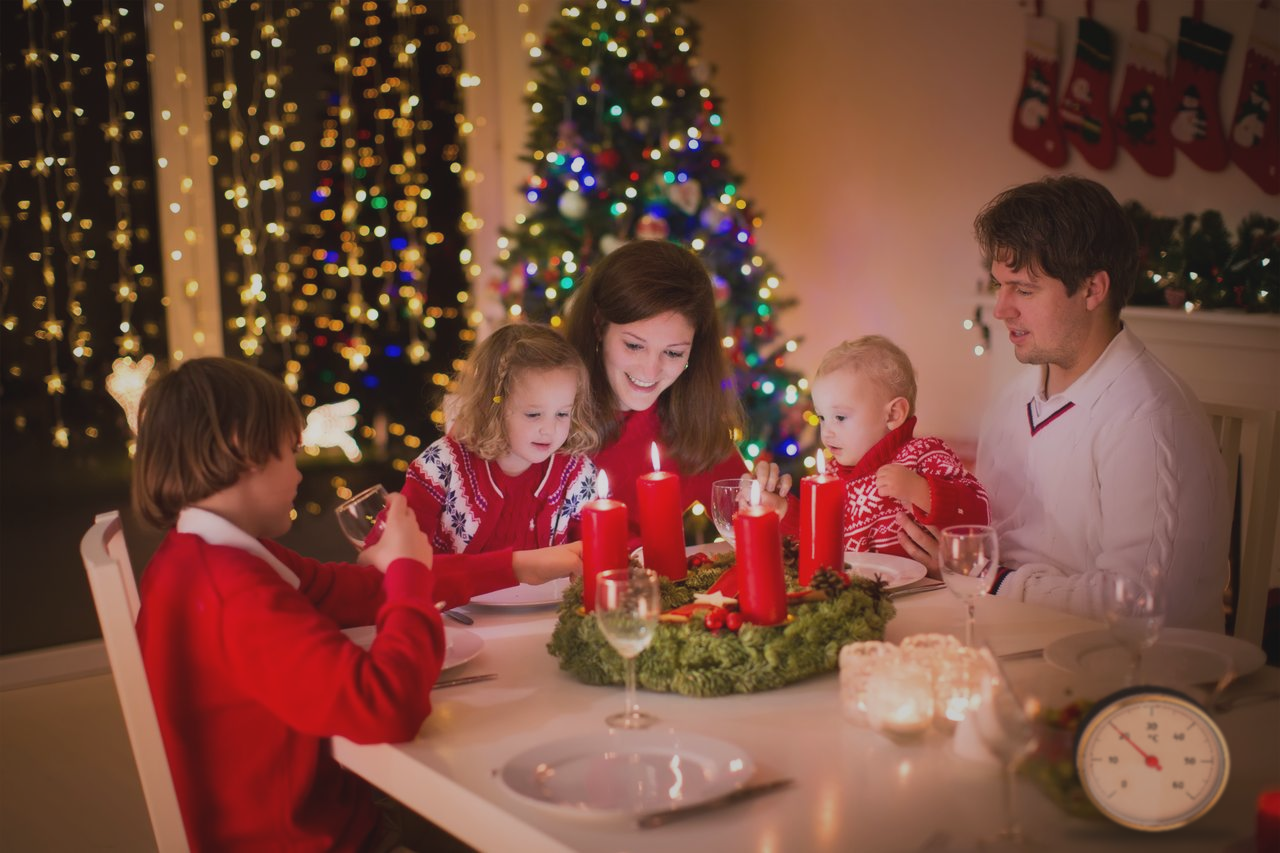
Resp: 20 °C
